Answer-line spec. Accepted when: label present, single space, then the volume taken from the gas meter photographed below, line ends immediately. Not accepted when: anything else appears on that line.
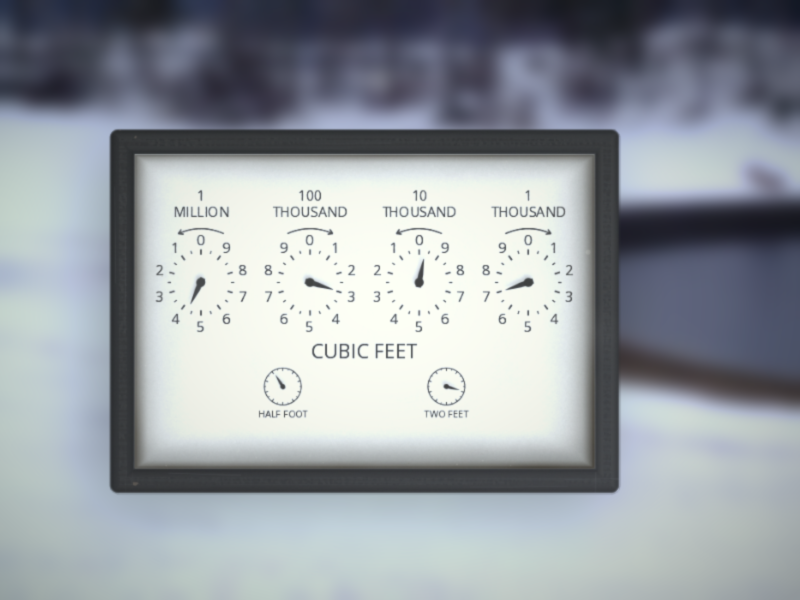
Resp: 429700 ft³
